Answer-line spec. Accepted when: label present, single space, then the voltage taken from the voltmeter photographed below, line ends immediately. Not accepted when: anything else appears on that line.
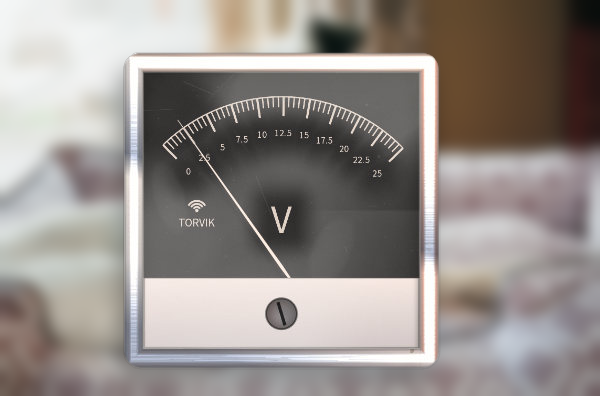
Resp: 2.5 V
